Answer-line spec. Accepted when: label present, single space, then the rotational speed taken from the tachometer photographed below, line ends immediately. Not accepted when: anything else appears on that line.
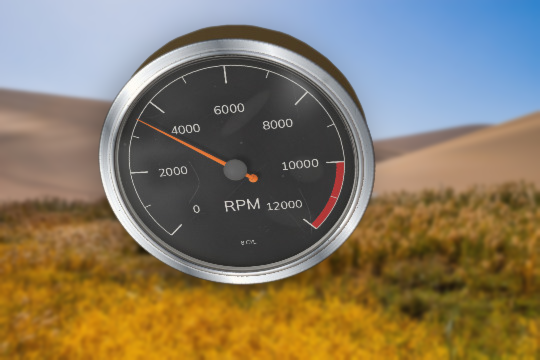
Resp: 3500 rpm
